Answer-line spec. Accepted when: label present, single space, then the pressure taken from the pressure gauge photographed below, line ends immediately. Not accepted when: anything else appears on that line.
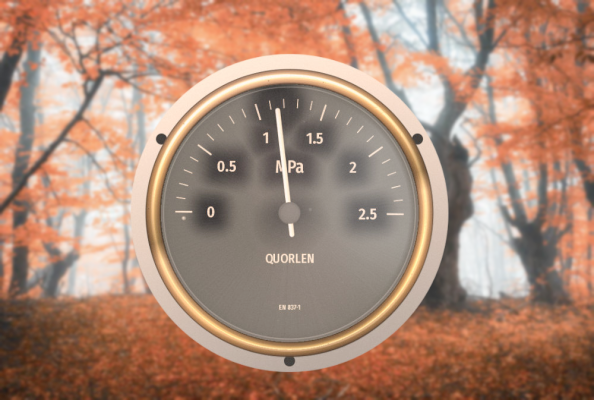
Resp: 1.15 MPa
